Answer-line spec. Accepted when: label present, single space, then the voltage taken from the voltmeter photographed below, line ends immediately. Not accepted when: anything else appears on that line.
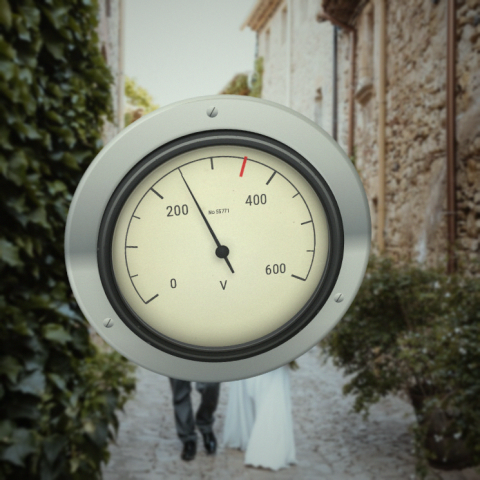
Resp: 250 V
